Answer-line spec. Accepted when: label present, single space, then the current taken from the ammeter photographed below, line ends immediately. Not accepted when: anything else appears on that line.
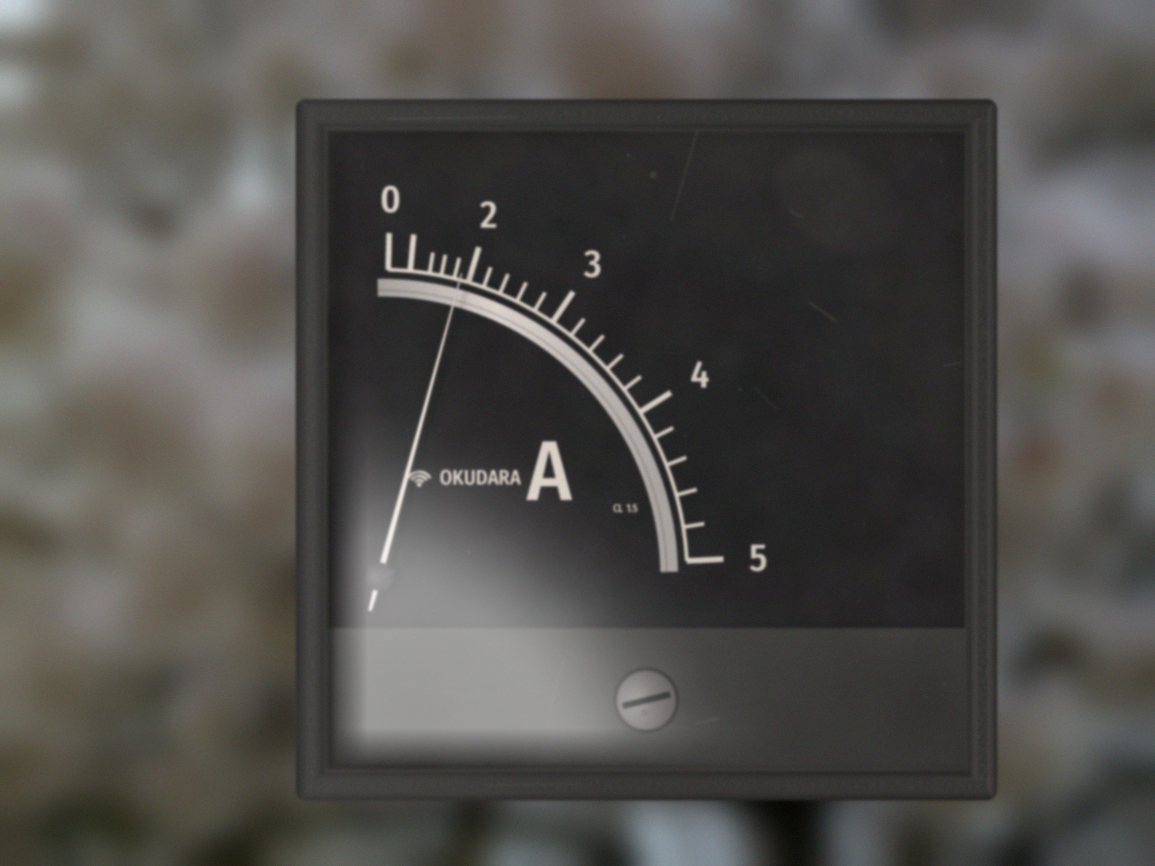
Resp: 1.9 A
